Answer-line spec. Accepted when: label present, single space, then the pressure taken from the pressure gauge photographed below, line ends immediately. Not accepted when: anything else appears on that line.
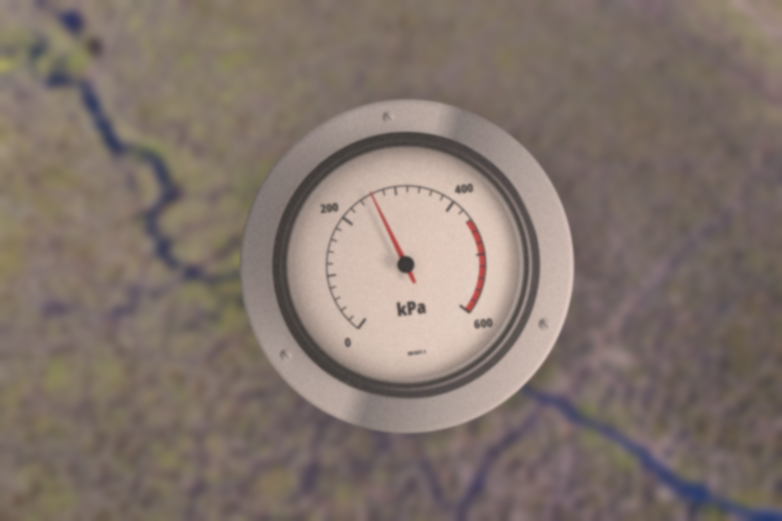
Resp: 260 kPa
